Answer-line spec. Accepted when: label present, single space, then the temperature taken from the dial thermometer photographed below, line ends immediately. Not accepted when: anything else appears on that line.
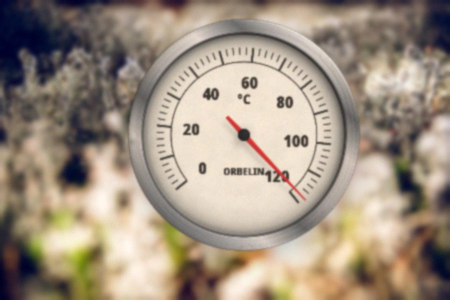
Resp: 118 °C
